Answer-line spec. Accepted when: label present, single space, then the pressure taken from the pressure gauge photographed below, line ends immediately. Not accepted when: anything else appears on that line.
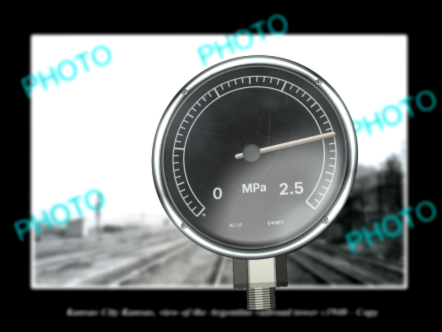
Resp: 2 MPa
